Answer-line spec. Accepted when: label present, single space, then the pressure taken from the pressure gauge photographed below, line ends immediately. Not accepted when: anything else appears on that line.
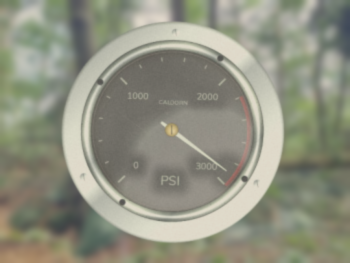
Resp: 2900 psi
